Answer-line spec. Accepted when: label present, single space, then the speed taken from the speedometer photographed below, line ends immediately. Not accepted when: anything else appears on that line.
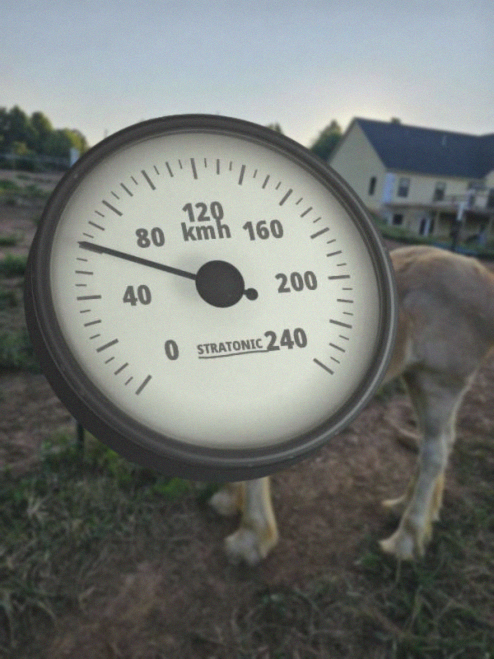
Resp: 60 km/h
